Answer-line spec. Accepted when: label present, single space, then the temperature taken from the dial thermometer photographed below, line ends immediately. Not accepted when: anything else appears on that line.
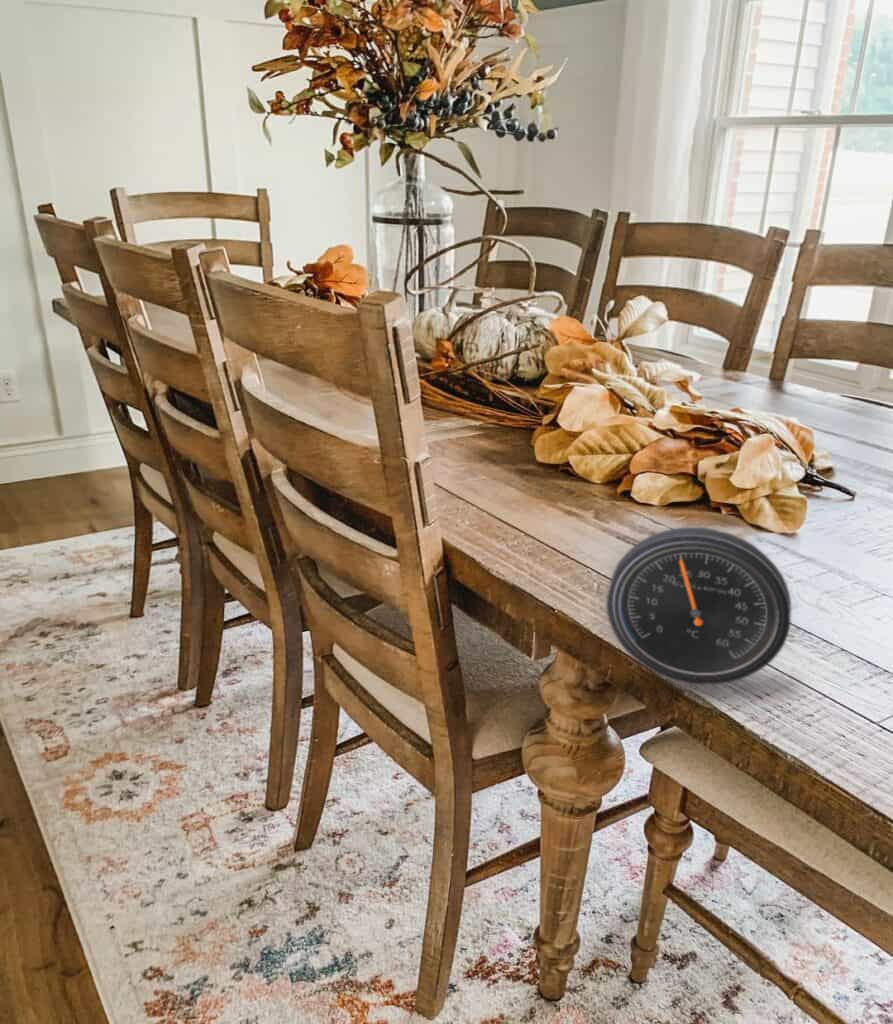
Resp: 25 °C
